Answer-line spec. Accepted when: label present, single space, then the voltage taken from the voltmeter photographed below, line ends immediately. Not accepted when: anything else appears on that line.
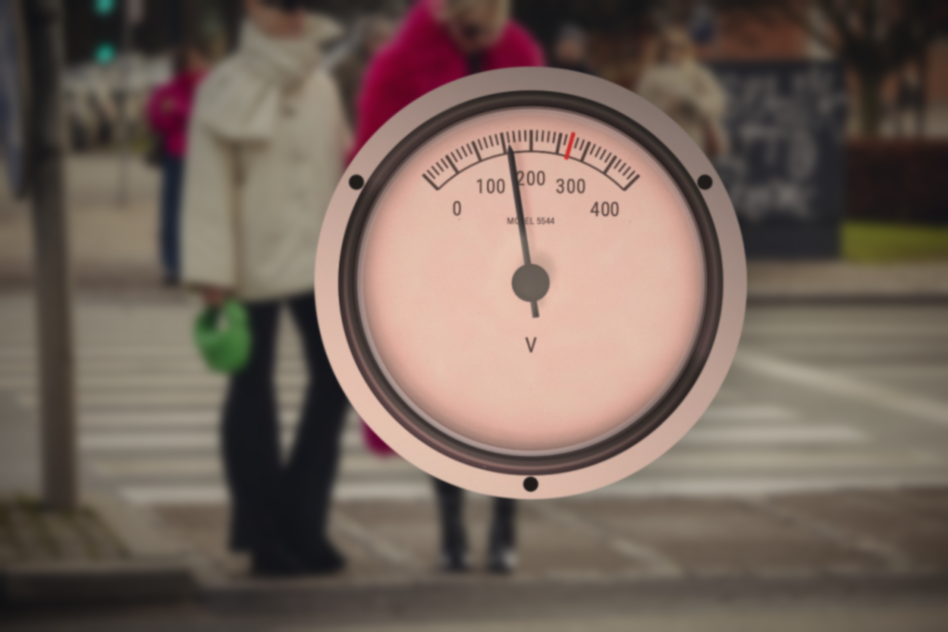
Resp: 160 V
